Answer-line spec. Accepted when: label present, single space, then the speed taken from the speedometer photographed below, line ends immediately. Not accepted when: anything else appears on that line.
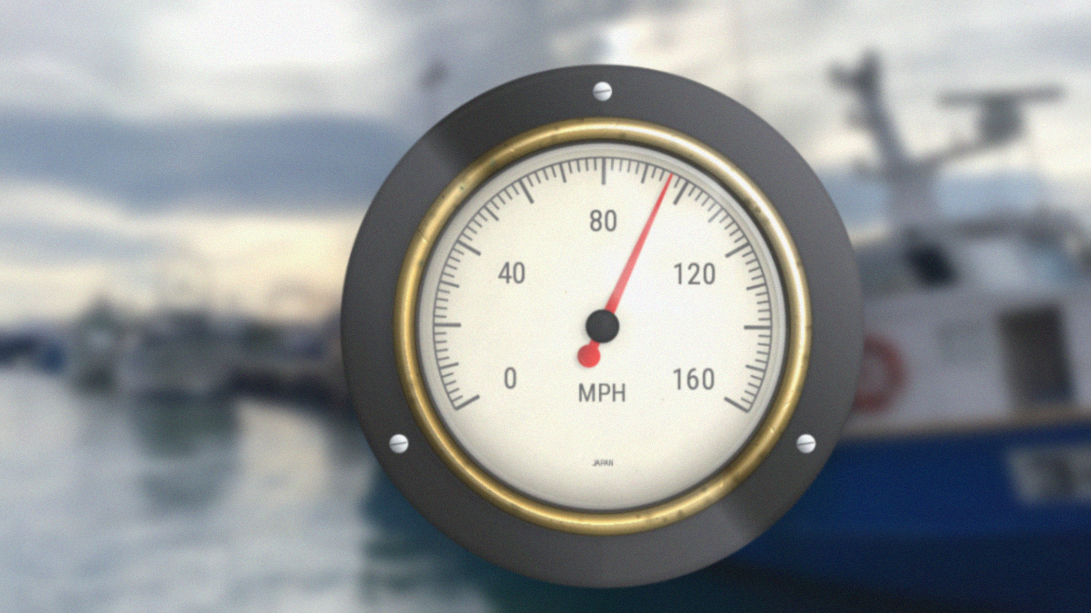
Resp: 96 mph
